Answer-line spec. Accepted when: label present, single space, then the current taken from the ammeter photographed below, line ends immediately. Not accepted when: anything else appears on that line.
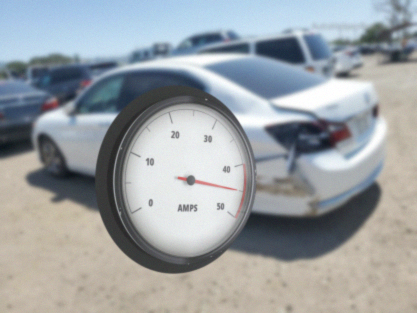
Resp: 45 A
